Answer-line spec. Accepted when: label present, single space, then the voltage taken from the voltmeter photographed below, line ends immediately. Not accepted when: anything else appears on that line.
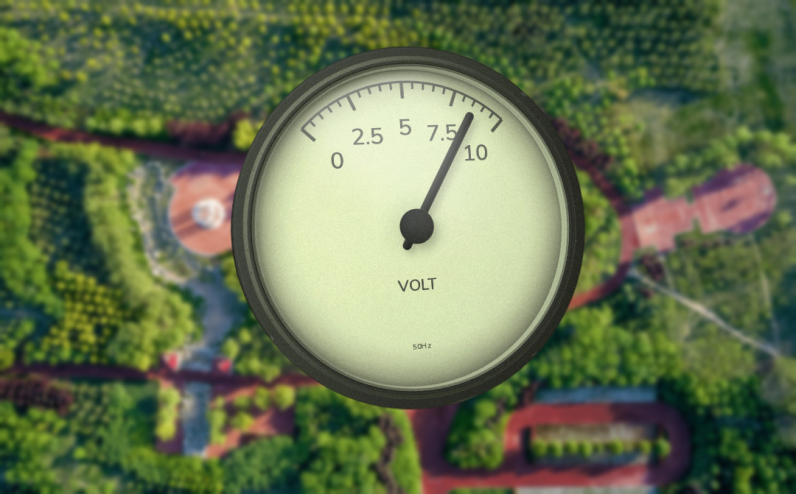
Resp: 8.5 V
